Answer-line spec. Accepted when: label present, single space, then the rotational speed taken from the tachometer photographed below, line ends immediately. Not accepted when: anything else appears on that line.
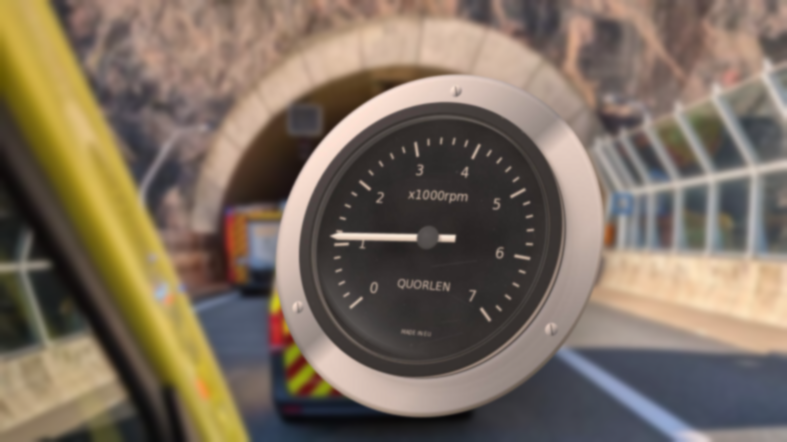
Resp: 1100 rpm
